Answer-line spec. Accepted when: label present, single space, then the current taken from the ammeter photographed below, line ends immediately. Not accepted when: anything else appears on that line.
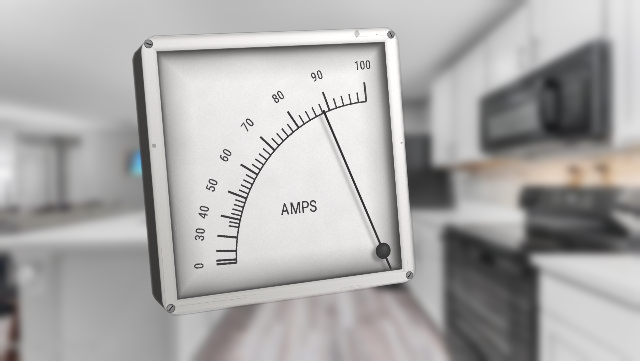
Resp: 88 A
